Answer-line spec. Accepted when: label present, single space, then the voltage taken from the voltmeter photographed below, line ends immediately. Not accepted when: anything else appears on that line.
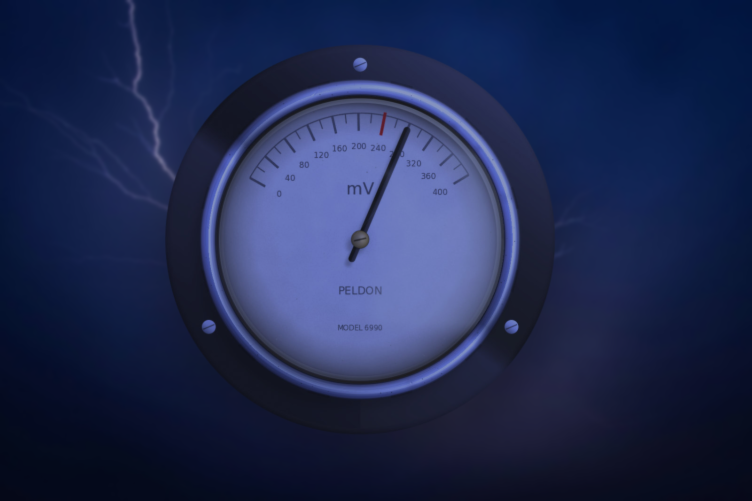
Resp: 280 mV
